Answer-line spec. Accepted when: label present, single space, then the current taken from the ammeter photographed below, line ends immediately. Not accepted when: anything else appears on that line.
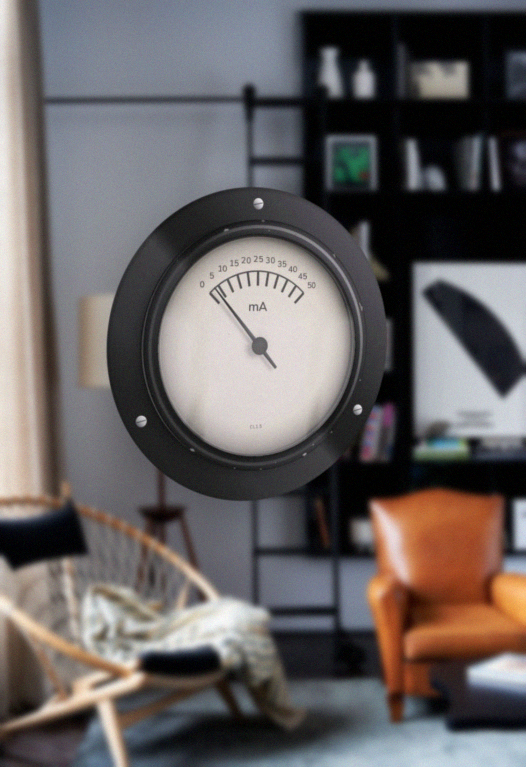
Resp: 2.5 mA
